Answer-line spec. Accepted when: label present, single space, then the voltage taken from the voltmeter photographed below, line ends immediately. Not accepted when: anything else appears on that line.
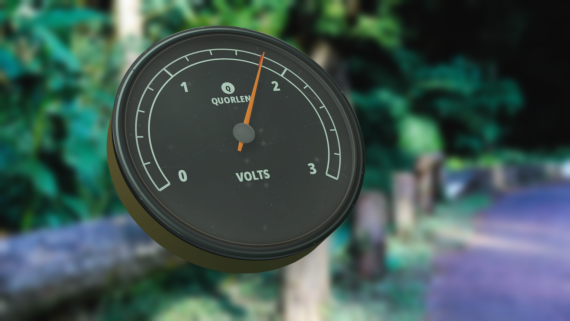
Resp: 1.8 V
